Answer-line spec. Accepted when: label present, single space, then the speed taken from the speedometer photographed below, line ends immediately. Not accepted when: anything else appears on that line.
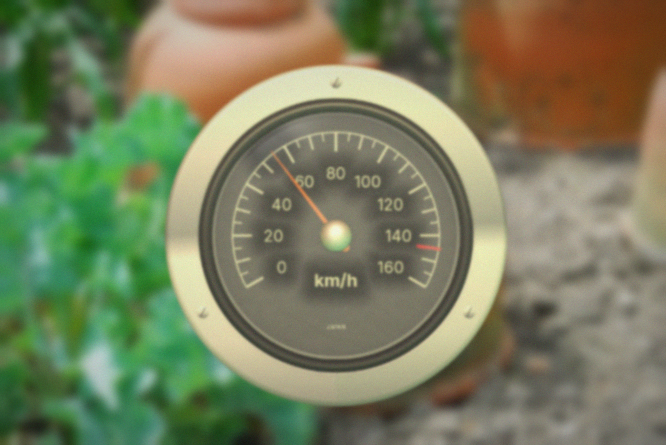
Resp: 55 km/h
